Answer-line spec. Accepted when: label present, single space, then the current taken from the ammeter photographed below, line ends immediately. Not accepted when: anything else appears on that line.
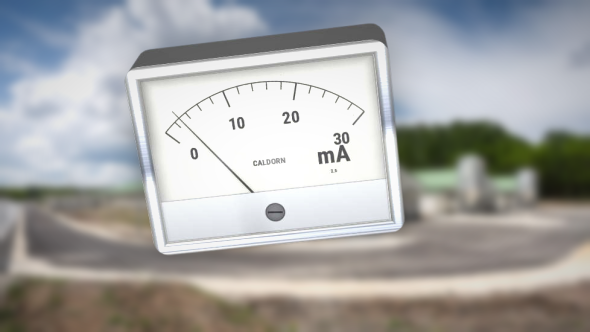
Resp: 3 mA
